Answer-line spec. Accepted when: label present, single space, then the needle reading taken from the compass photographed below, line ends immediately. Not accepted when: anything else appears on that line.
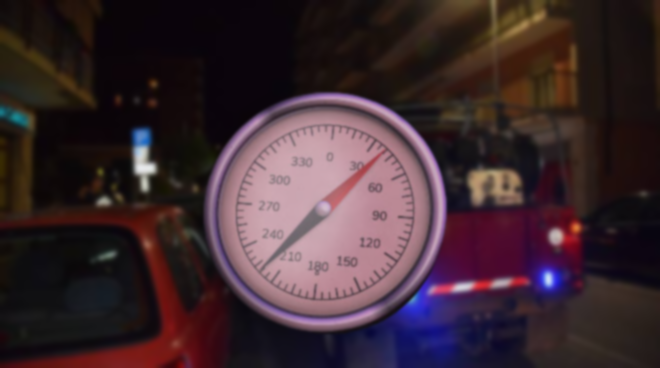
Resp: 40 °
